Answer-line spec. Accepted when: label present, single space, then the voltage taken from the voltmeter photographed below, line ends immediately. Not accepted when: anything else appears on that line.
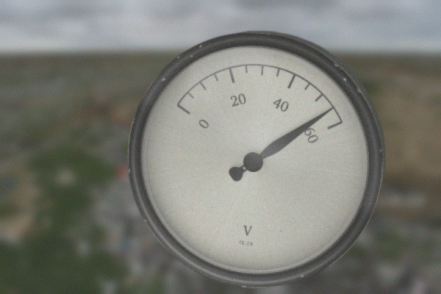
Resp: 55 V
